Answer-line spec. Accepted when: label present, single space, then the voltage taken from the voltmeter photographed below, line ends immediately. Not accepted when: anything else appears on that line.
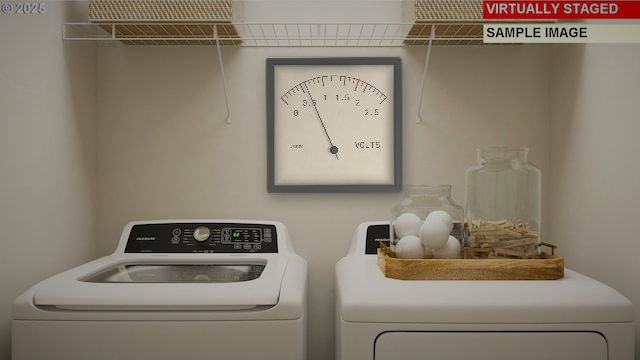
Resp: 0.6 V
